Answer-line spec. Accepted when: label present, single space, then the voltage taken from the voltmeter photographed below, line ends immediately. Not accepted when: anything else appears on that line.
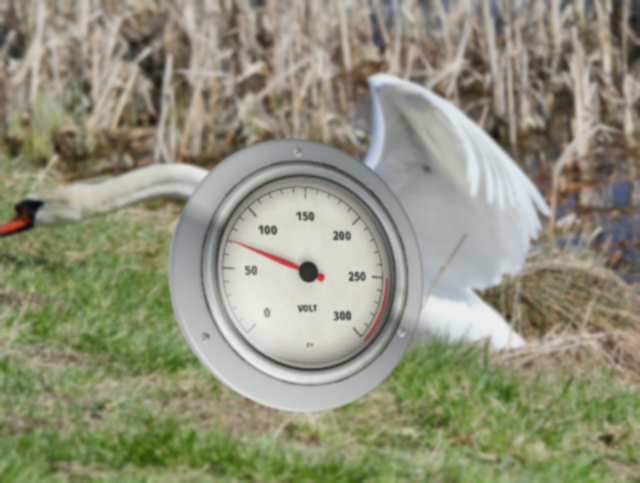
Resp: 70 V
